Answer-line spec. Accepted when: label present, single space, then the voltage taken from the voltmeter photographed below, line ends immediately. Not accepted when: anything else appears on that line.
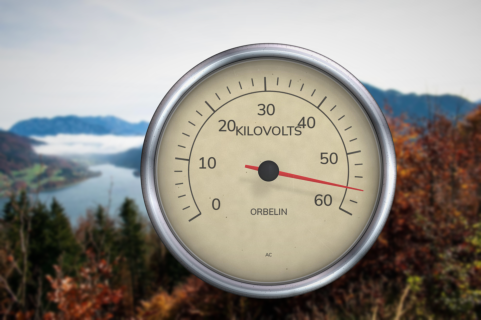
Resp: 56 kV
